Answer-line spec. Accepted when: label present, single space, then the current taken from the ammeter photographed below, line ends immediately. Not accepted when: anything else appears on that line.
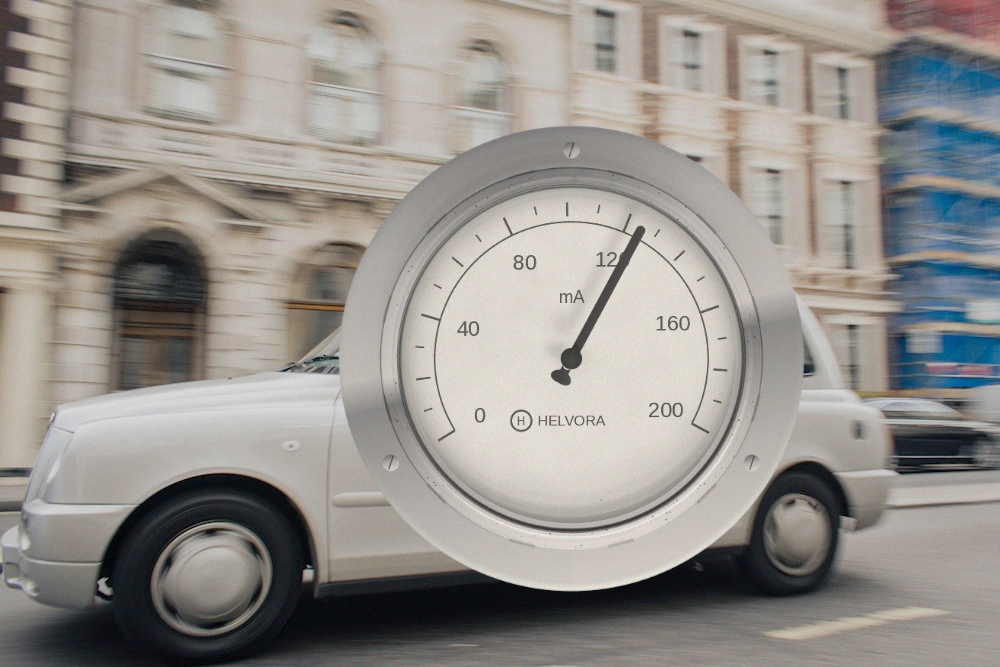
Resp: 125 mA
